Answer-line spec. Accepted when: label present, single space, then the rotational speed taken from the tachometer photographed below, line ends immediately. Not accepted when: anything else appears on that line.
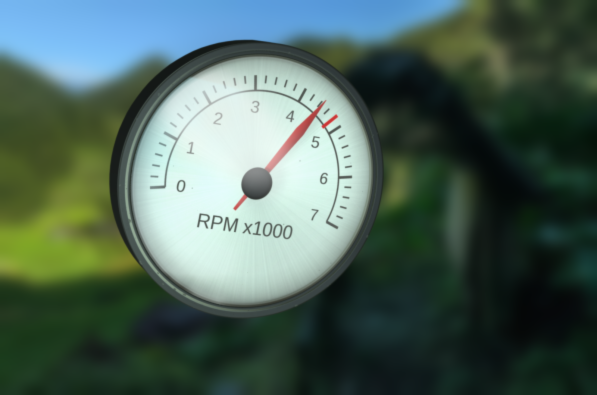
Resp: 4400 rpm
